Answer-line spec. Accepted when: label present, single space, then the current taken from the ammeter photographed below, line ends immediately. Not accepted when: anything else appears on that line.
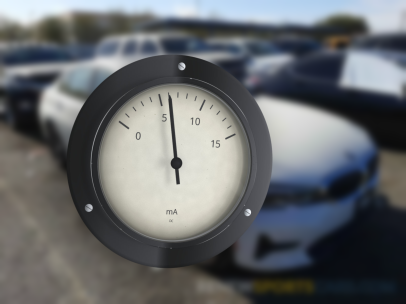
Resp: 6 mA
